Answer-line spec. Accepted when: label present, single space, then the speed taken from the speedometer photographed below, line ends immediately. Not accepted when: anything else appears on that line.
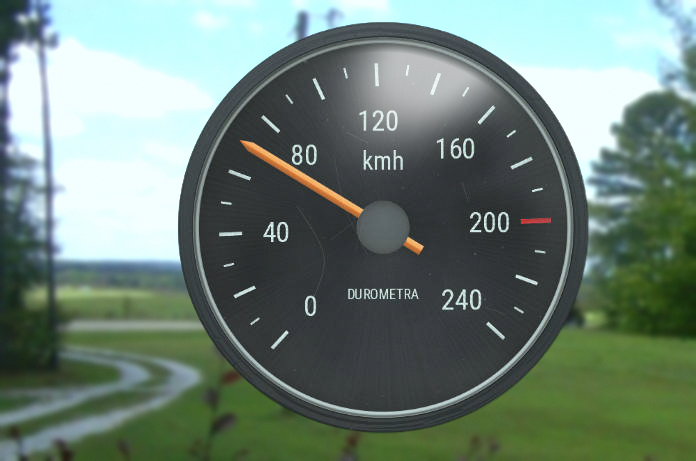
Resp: 70 km/h
